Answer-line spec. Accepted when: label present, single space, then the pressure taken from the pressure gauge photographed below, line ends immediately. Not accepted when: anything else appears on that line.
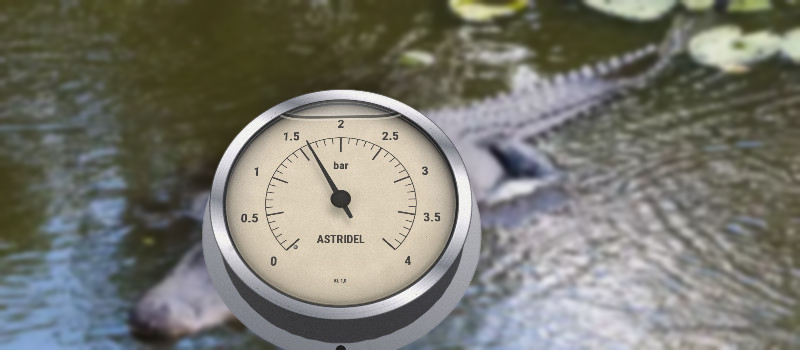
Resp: 1.6 bar
